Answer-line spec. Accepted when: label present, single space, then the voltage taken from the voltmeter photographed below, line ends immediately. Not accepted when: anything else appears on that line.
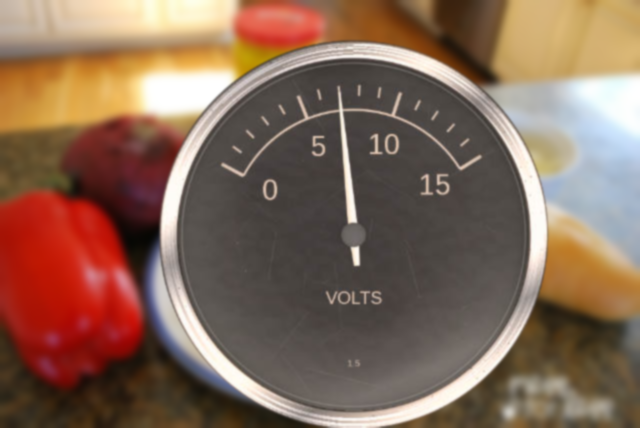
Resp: 7 V
